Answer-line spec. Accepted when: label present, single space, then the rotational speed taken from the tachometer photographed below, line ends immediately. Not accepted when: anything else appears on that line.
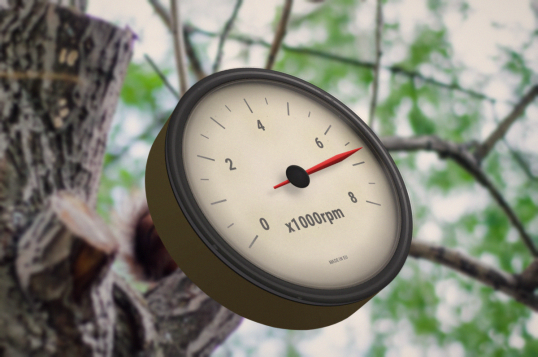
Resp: 6750 rpm
